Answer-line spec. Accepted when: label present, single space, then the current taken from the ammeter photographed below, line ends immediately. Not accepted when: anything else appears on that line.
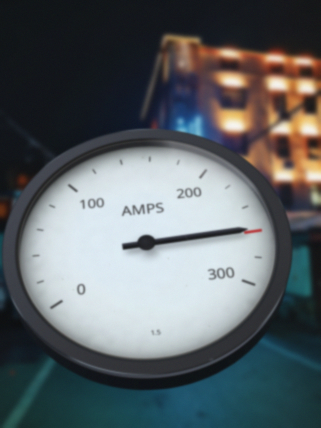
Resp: 260 A
